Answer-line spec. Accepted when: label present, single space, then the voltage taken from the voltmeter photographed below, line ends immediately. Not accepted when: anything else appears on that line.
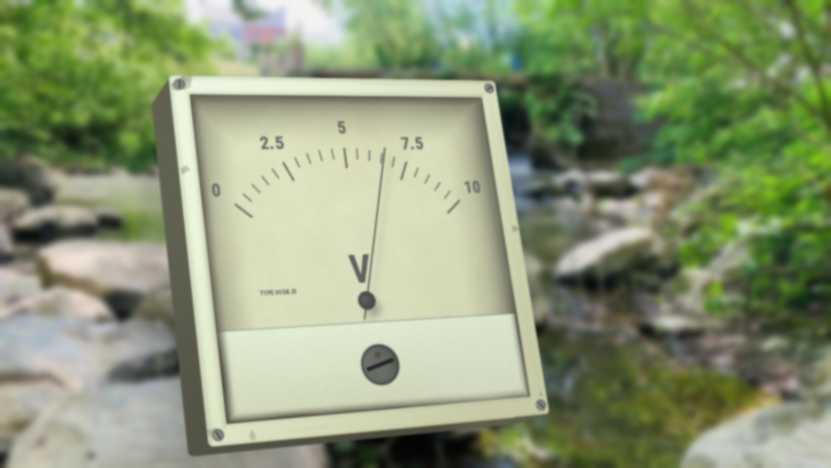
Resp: 6.5 V
